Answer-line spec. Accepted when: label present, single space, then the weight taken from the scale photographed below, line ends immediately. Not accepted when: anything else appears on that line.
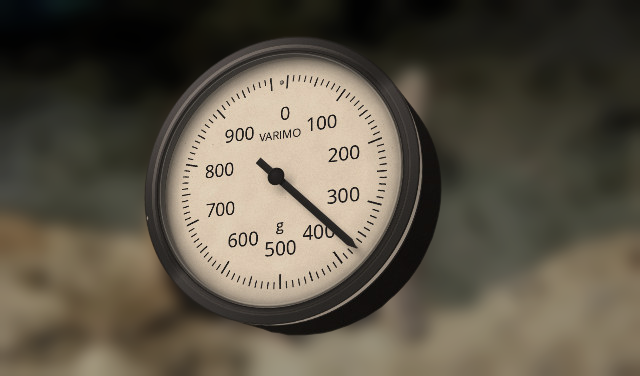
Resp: 370 g
